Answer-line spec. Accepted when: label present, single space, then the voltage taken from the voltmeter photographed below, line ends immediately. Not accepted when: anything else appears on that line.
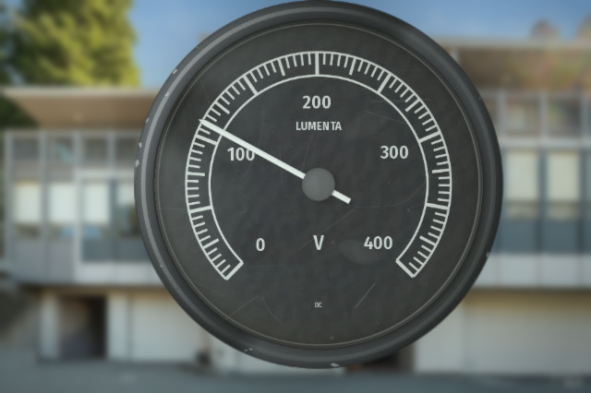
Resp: 110 V
